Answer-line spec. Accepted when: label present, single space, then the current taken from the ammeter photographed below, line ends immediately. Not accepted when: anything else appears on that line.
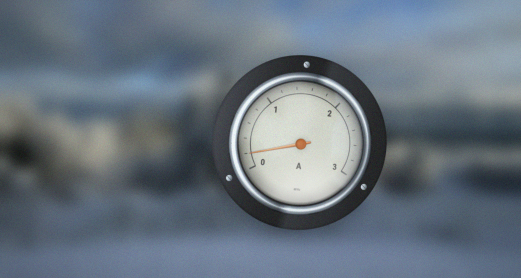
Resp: 0.2 A
